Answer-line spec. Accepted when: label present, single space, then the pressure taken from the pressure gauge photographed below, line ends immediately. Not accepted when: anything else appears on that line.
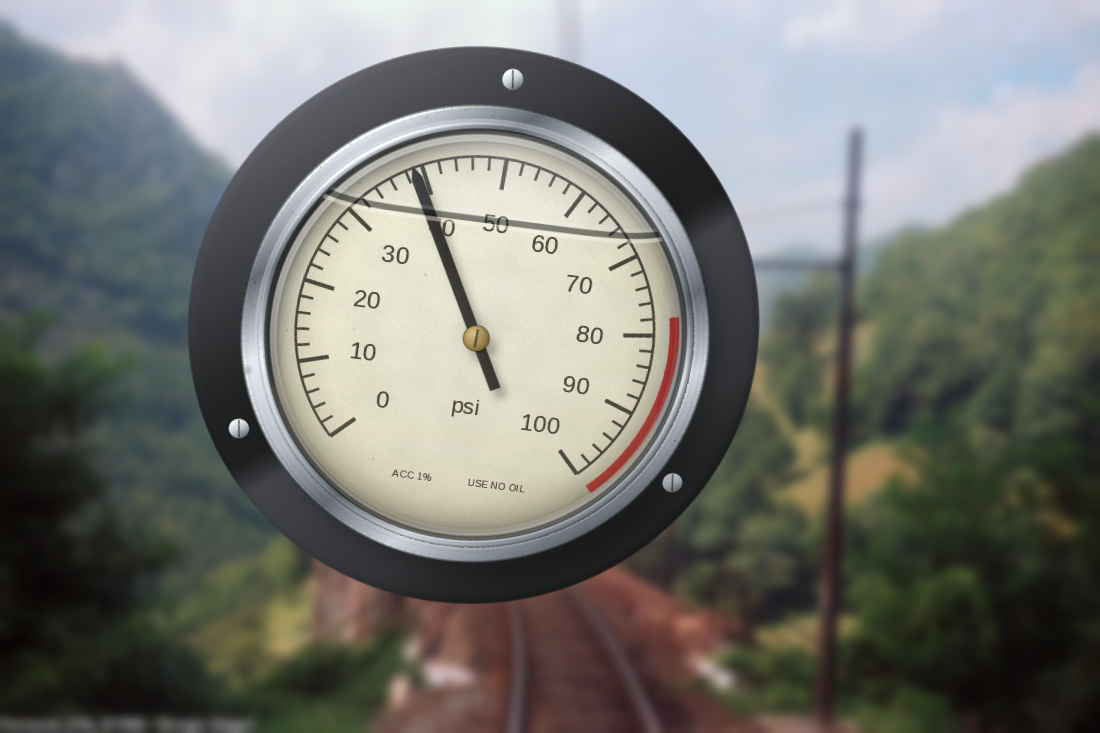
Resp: 39 psi
